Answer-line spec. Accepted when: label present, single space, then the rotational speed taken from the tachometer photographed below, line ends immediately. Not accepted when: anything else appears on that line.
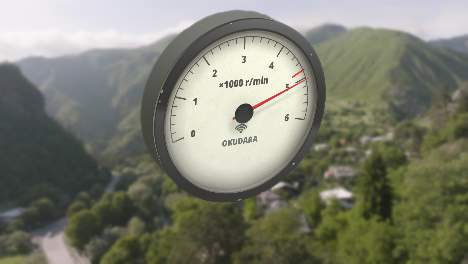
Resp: 5000 rpm
